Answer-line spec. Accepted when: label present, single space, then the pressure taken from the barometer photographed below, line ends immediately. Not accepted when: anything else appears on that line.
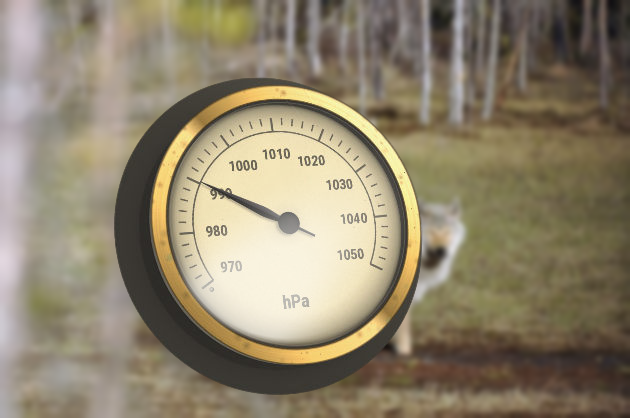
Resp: 990 hPa
